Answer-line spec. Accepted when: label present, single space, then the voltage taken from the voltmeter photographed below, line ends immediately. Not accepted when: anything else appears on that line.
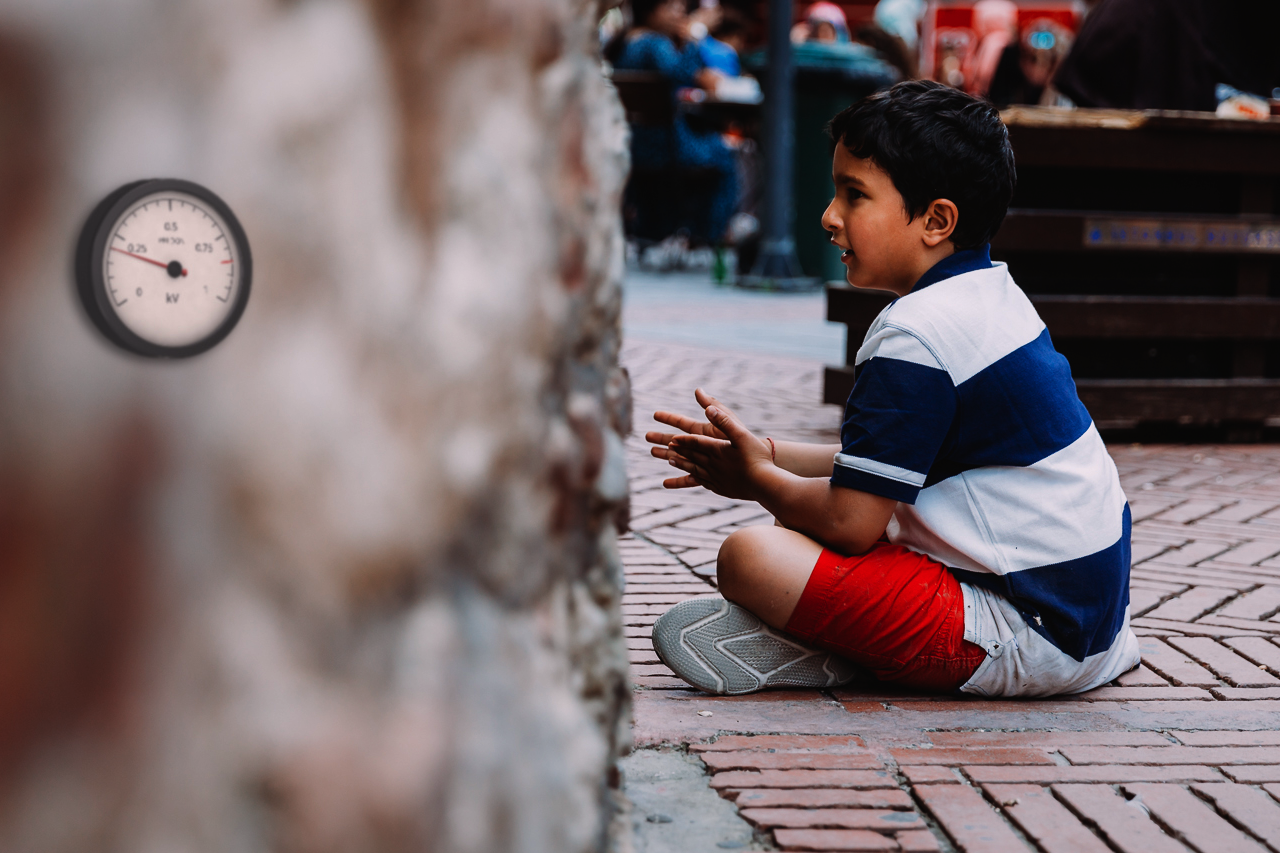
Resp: 0.2 kV
